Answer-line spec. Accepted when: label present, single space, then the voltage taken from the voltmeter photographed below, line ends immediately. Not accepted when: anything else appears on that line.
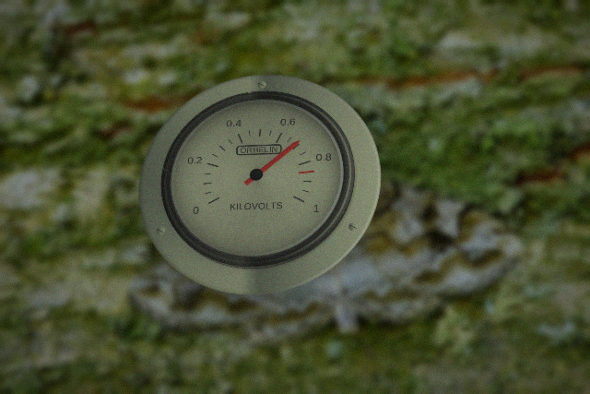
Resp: 0.7 kV
